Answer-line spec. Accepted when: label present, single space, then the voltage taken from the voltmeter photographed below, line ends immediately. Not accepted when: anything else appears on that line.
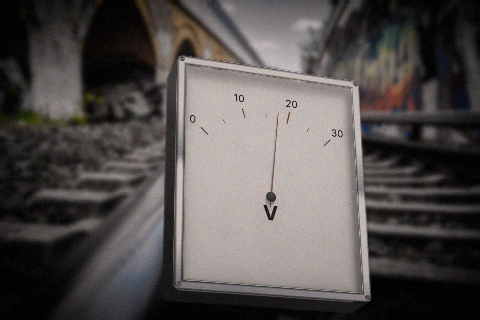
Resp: 17.5 V
